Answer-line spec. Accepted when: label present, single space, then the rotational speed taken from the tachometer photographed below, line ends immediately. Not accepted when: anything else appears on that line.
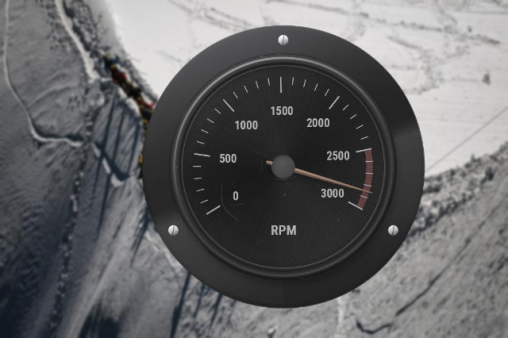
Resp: 2850 rpm
